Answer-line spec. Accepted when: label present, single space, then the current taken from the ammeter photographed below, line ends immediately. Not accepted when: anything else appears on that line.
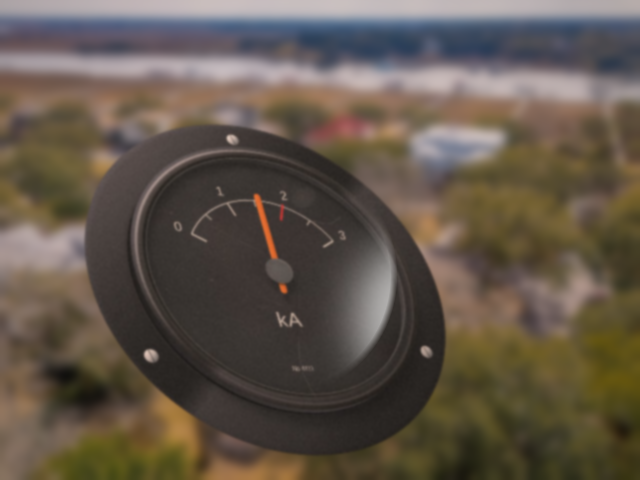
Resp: 1.5 kA
